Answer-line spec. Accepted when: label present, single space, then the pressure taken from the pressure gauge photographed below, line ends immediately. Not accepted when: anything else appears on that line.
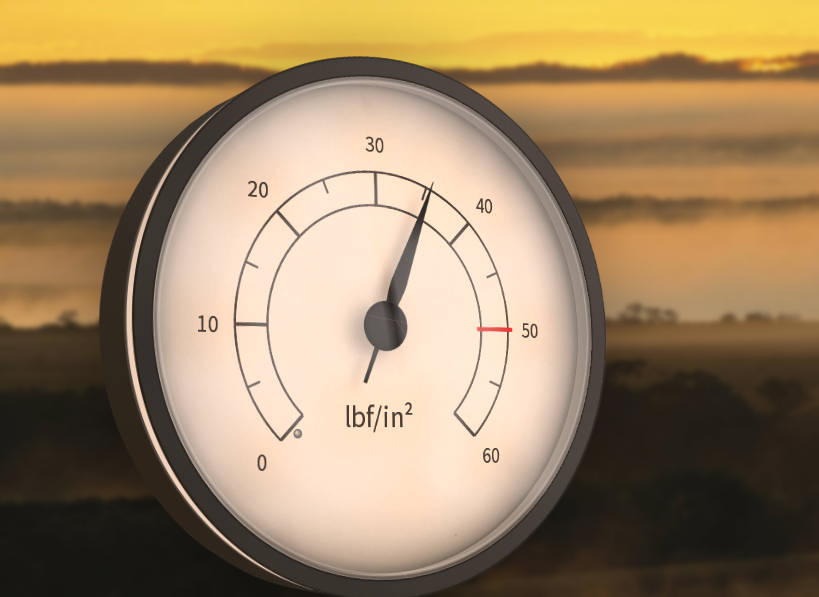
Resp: 35 psi
